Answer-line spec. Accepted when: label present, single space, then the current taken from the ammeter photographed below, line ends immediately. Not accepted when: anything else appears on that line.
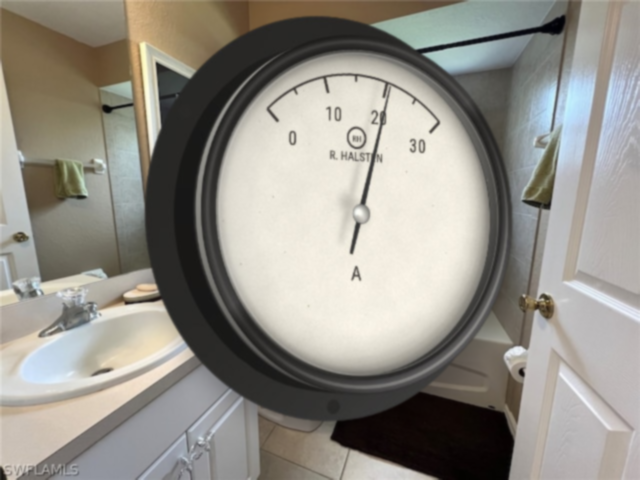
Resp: 20 A
